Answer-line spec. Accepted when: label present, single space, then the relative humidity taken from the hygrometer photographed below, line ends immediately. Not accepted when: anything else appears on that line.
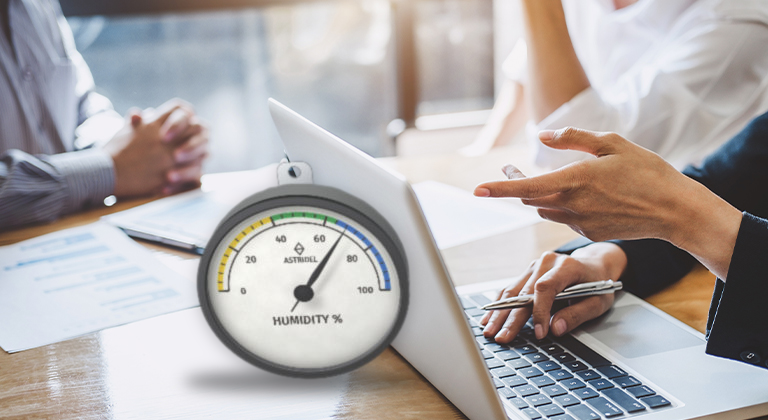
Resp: 68 %
